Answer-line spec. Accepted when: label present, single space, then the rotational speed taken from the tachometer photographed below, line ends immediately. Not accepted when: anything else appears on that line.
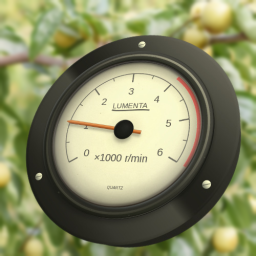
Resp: 1000 rpm
